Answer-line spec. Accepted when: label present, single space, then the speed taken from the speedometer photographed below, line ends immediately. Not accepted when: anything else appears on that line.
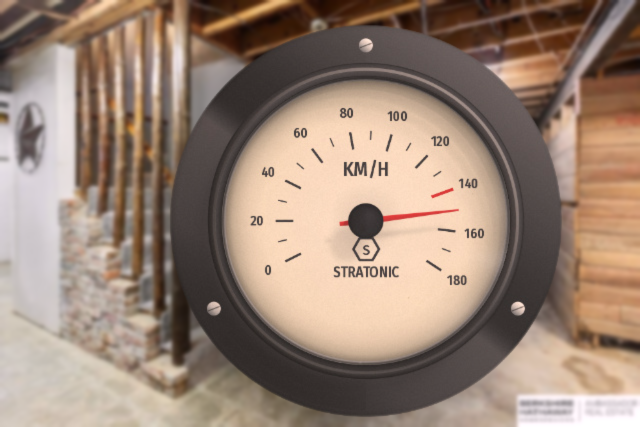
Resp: 150 km/h
